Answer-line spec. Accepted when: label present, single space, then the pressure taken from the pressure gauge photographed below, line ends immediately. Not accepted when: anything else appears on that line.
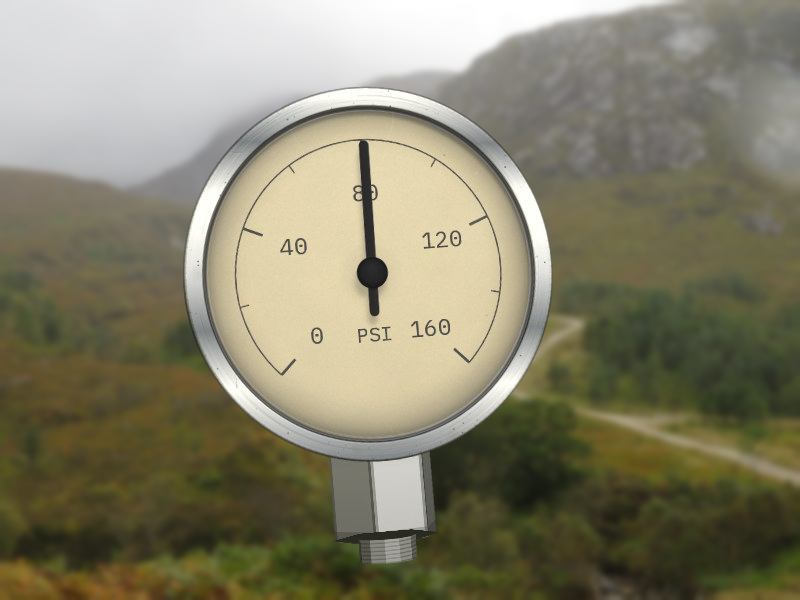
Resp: 80 psi
